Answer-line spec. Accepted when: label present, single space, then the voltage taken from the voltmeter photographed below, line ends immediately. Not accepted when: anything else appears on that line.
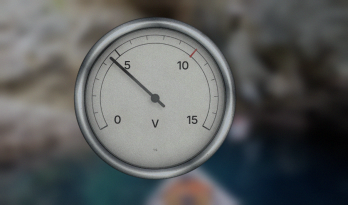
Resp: 4.5 V
